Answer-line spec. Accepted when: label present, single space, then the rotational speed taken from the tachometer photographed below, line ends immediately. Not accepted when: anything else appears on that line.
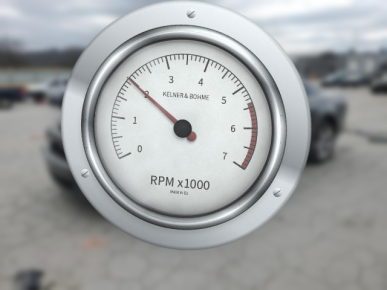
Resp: 2000 rpm
